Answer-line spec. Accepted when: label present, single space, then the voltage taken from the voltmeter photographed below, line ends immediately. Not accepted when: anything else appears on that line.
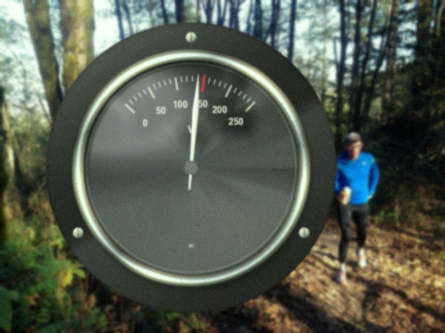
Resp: 140 V
